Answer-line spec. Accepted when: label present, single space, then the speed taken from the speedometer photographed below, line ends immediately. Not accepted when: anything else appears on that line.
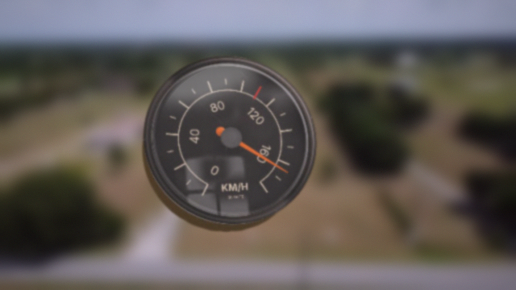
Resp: 165 km/h
